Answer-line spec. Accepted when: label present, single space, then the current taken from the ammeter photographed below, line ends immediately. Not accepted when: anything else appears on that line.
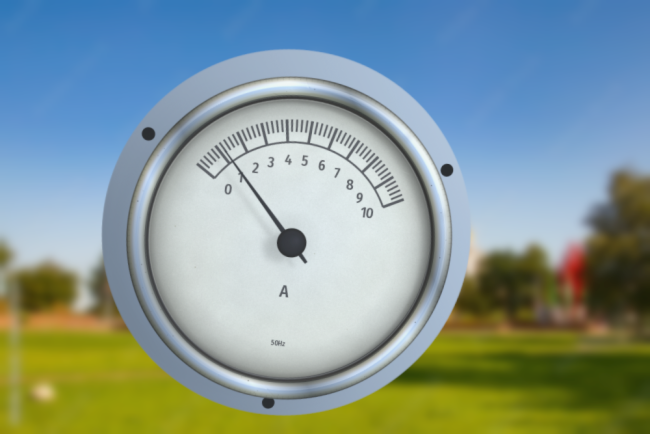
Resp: 1.2 A
